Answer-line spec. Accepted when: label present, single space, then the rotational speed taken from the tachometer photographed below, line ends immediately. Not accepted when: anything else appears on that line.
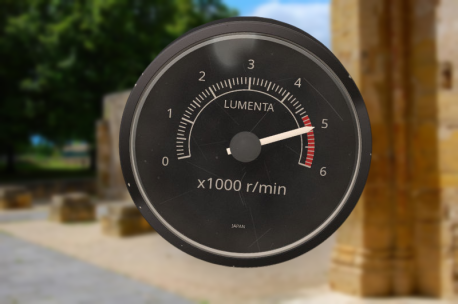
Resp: 5000 rpm
